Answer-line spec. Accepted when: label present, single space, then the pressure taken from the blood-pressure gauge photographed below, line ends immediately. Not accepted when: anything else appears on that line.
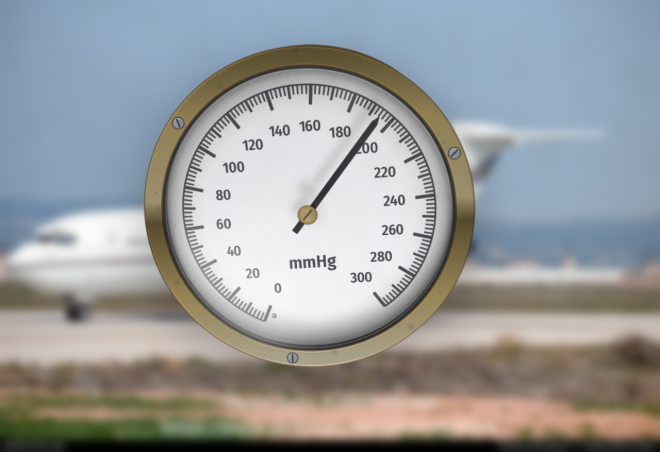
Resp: 194 mmHg
